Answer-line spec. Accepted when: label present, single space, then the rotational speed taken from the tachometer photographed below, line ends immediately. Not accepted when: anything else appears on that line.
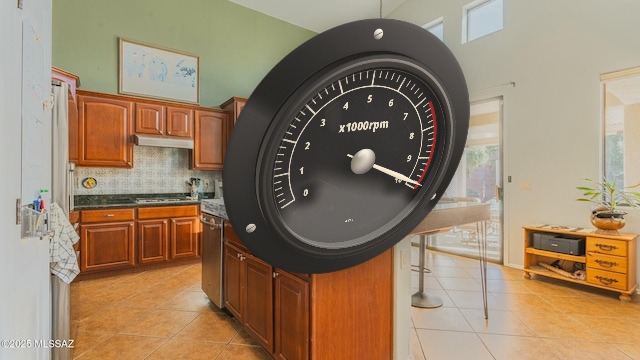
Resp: 9800 rpm
